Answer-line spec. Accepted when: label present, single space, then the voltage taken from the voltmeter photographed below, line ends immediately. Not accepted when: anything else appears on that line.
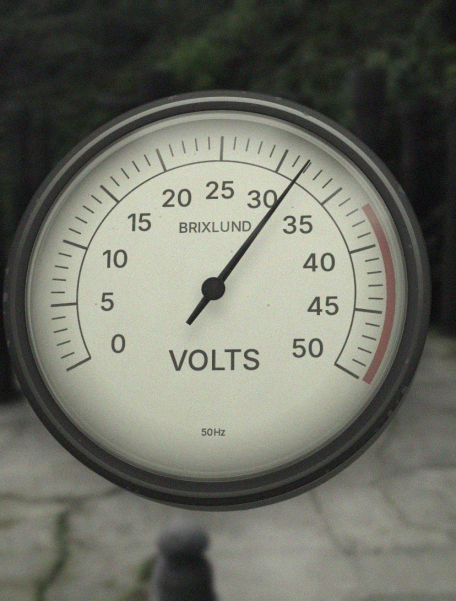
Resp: 32 V
